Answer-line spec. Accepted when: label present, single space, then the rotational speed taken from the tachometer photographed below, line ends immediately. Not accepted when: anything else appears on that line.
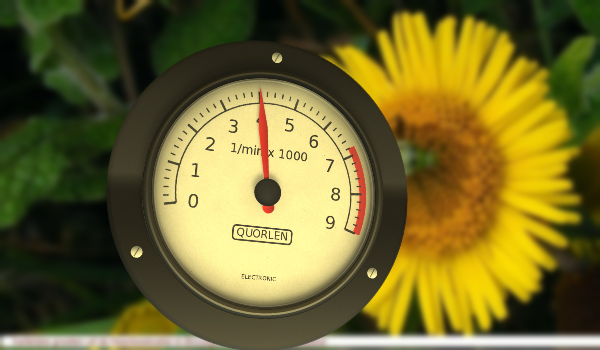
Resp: 4000 rpm
